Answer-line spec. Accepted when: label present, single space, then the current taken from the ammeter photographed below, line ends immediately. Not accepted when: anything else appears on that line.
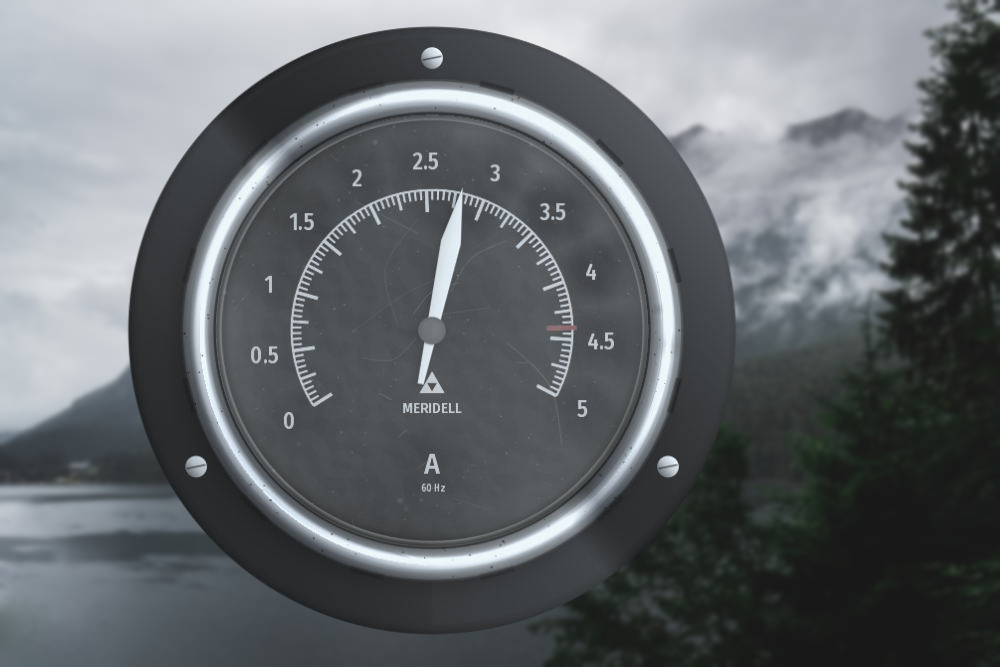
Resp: 2.8 A
